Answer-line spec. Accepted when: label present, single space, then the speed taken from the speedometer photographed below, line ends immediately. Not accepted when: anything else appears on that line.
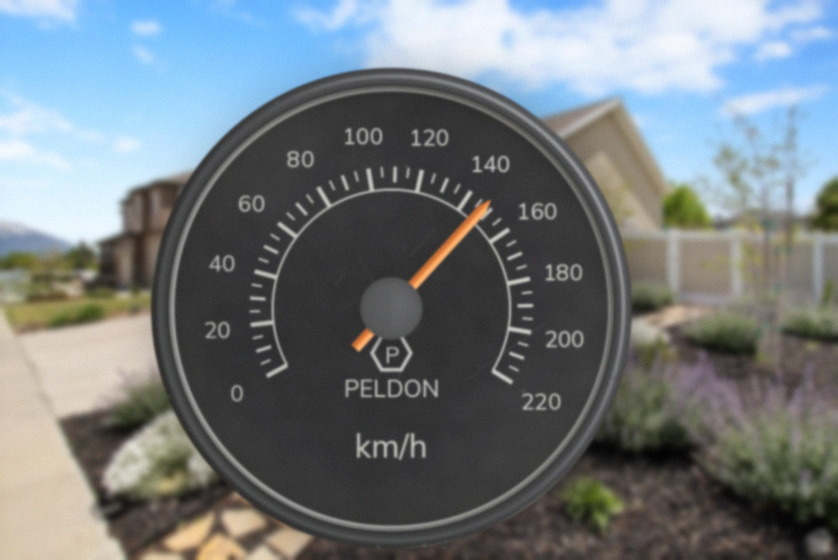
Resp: 147.5 km/h
